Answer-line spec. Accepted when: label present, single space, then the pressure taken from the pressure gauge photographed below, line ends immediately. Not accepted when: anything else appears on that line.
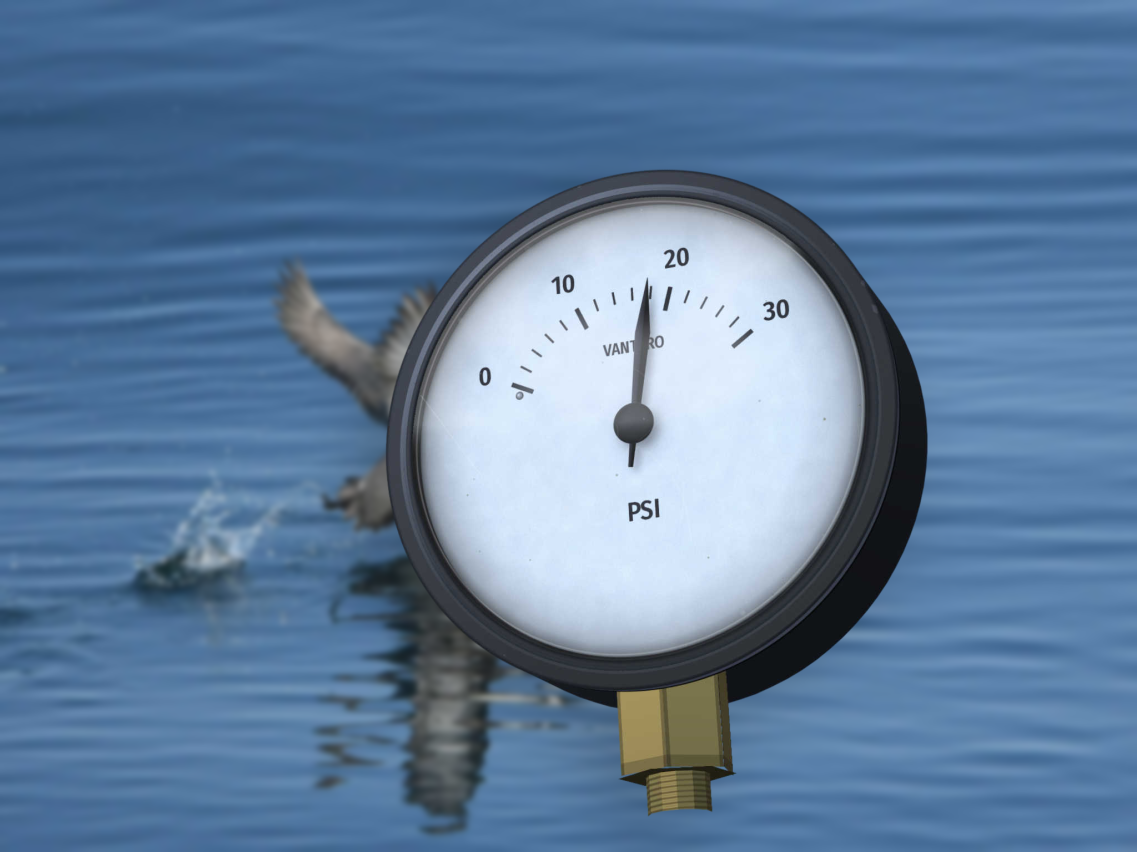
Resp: 18 psi
